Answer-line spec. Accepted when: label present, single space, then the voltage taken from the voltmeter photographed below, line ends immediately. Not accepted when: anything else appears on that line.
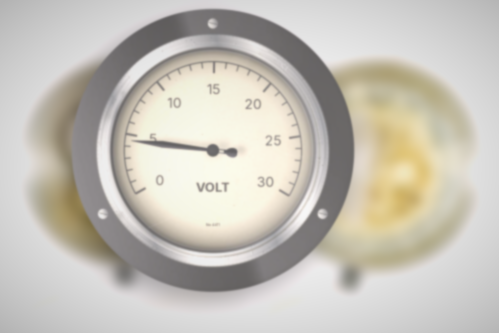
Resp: 4.5 V
